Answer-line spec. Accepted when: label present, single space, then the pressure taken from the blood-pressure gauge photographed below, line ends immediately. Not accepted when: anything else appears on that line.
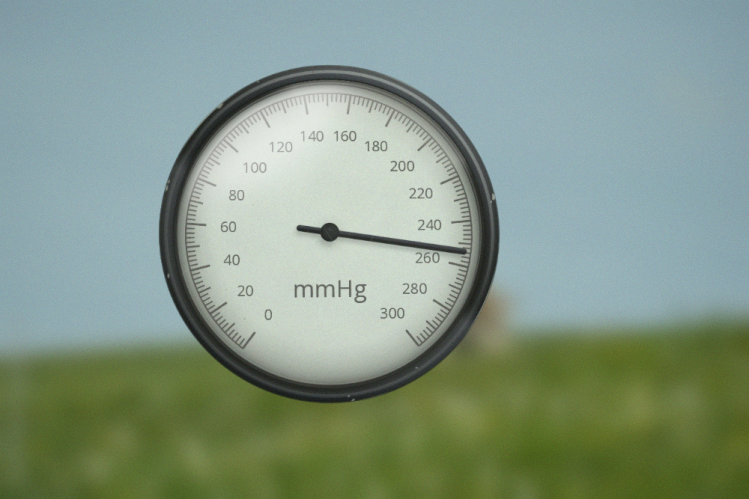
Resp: 254 mmHg
